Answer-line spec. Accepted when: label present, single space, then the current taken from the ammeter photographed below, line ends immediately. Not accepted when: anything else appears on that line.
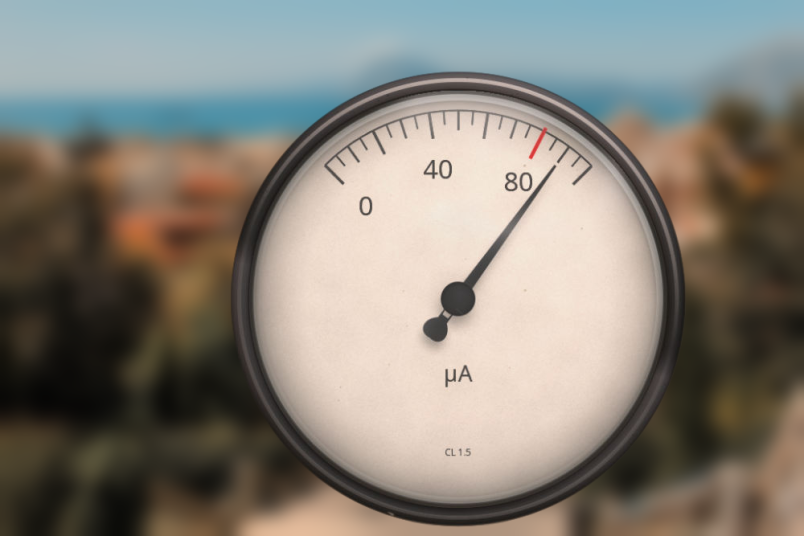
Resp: 90 µA
